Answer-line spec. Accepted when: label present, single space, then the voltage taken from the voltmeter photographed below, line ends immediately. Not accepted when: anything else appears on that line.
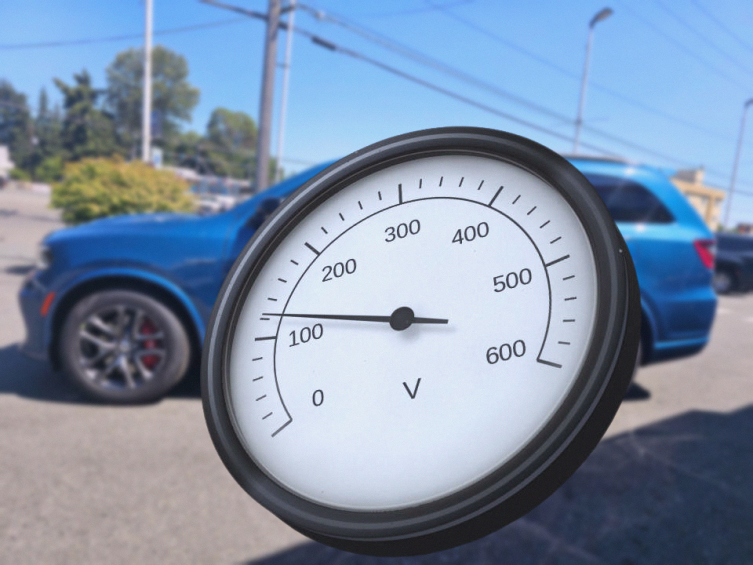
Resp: 120 V
